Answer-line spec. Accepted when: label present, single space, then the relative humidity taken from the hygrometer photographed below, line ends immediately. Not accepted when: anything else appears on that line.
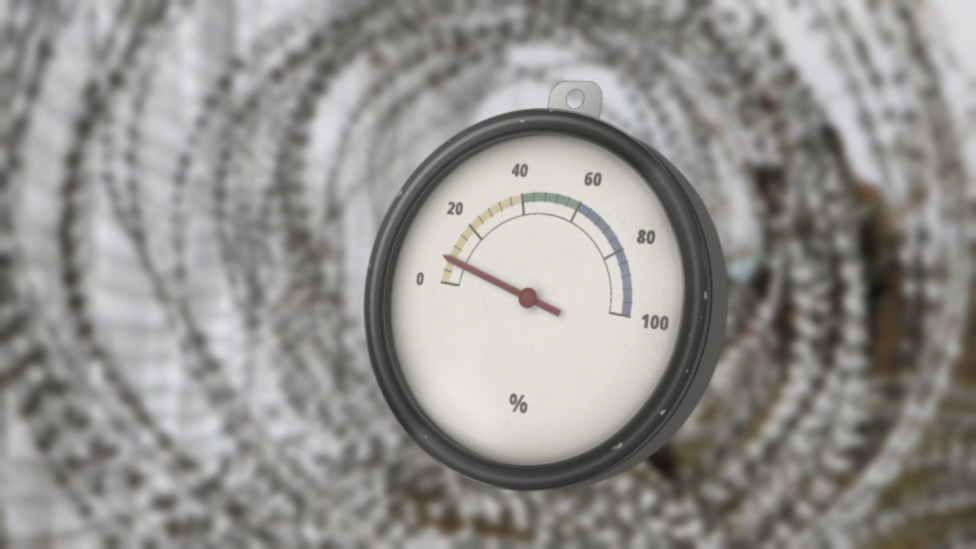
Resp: 8 %
